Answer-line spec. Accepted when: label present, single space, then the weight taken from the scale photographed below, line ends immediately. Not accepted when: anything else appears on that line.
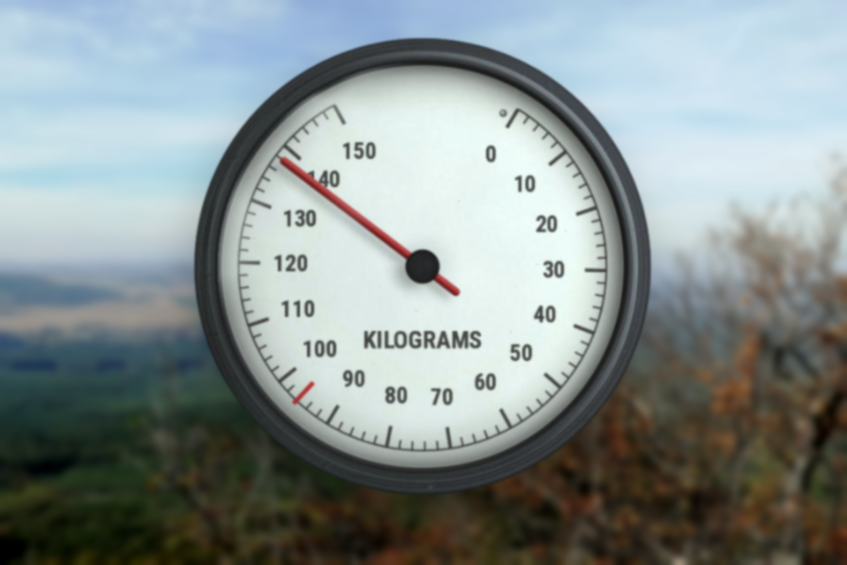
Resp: 138 kg
